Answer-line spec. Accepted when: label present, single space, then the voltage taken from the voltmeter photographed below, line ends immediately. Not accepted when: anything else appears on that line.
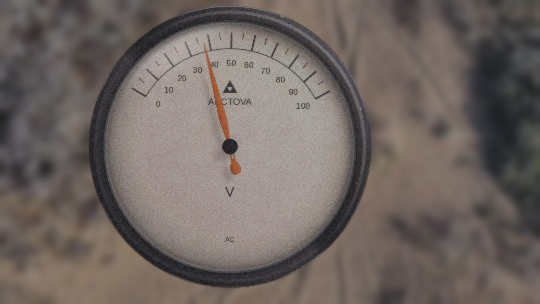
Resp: 37.5 V
